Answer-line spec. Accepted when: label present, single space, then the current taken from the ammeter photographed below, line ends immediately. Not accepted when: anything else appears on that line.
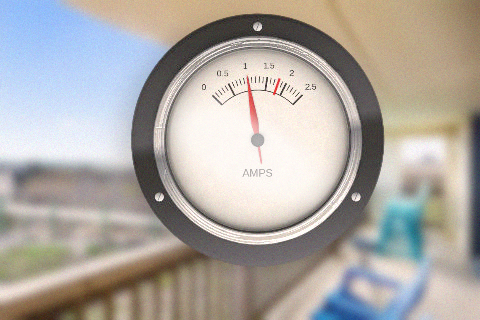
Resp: 1 A
